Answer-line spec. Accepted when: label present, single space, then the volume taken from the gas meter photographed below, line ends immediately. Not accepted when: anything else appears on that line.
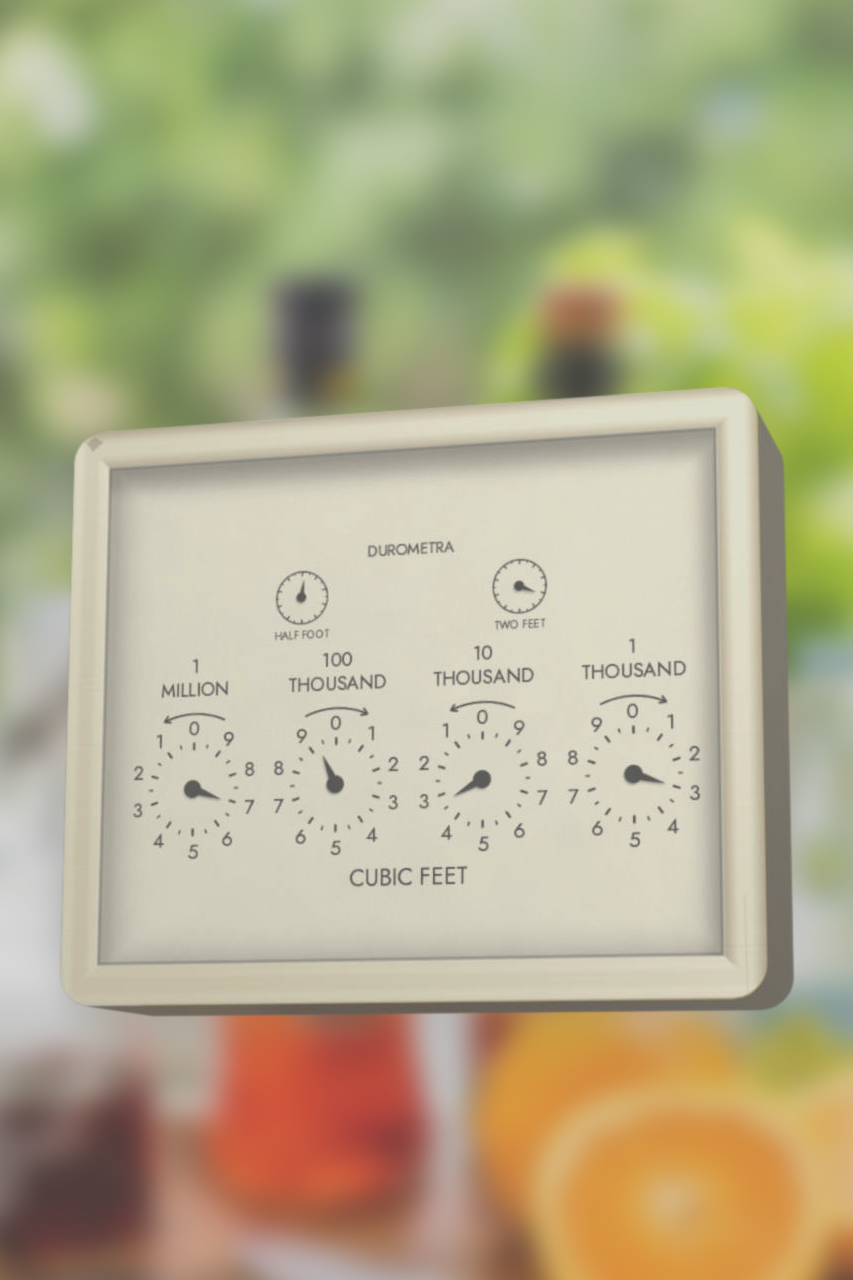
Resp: 693300 ft³
